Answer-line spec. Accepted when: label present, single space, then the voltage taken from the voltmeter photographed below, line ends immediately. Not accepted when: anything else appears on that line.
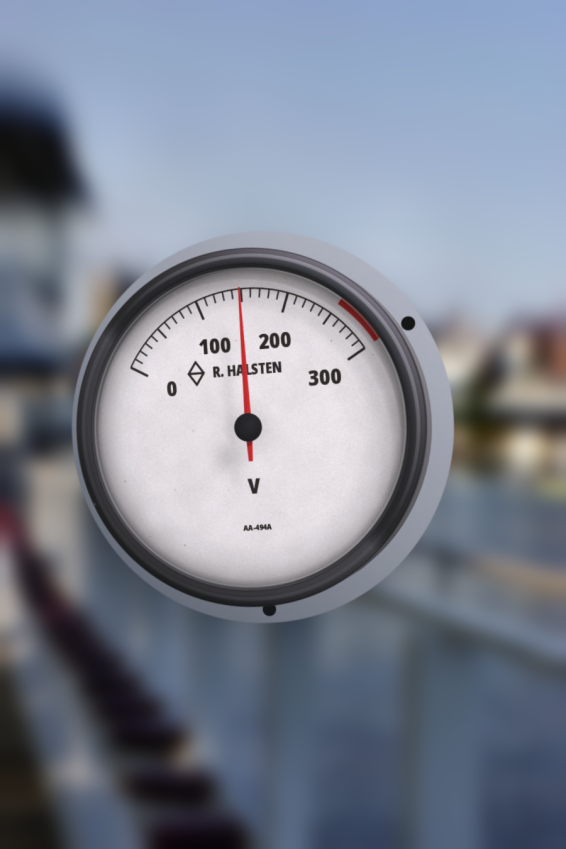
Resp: 150 V
